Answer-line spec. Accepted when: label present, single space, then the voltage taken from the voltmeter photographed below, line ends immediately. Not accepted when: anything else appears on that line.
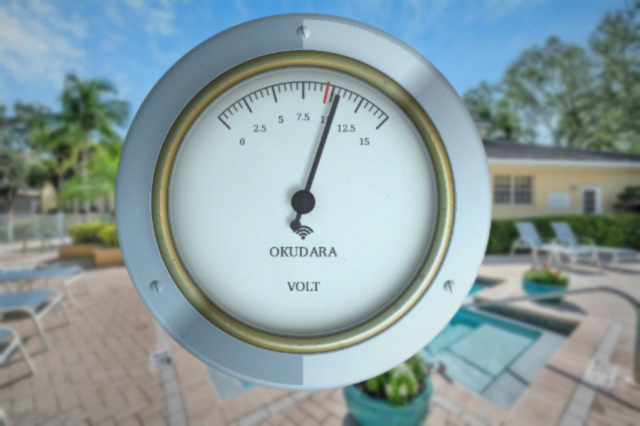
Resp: 10.5 V
